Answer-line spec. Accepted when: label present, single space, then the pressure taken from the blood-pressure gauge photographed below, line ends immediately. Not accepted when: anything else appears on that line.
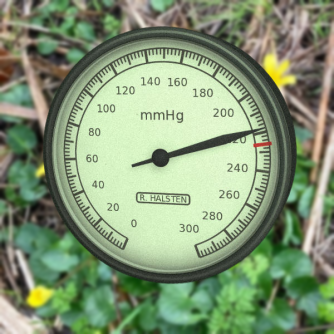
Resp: 218 mmHg
